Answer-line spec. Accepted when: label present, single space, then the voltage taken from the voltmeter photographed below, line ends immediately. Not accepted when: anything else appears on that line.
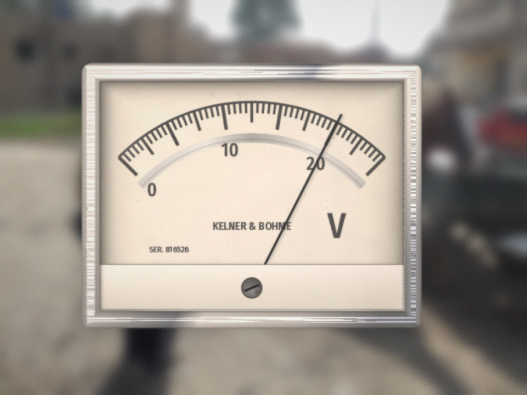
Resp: 20 V
